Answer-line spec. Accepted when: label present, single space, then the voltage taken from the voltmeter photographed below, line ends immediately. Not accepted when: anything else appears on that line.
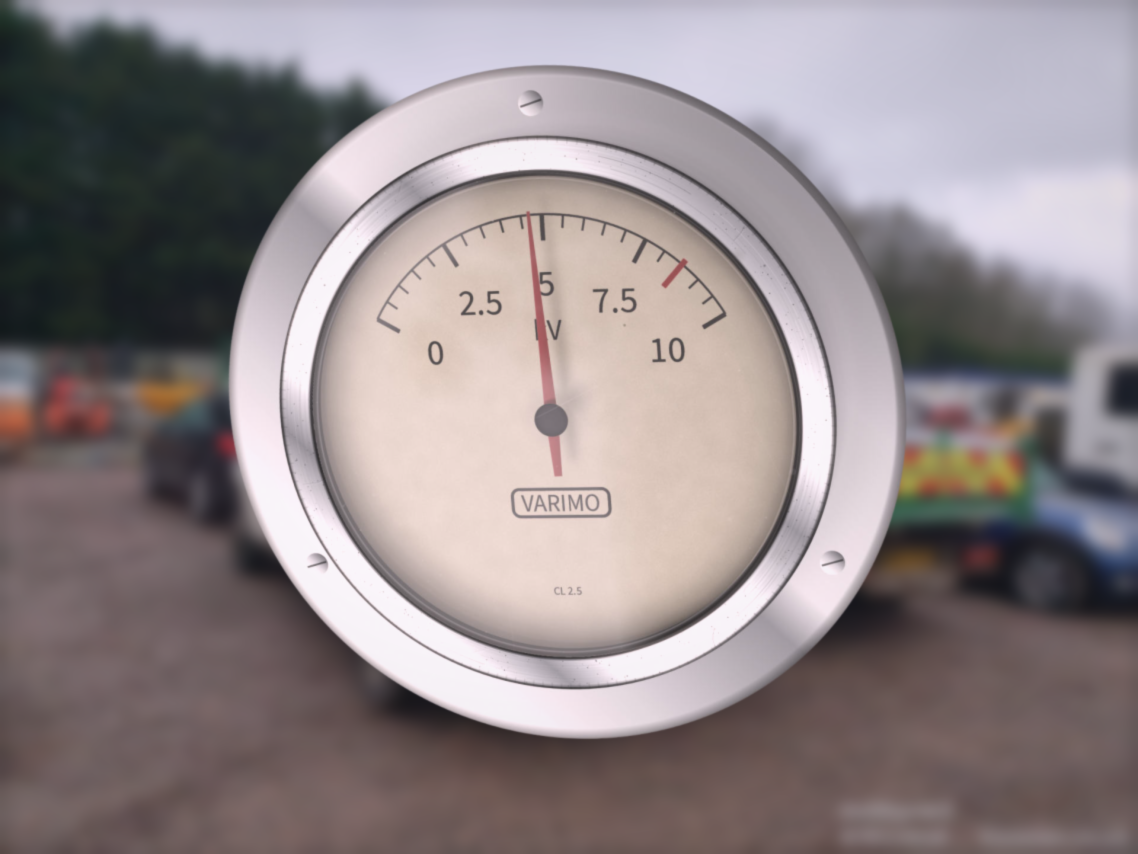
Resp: 4.75 kV
